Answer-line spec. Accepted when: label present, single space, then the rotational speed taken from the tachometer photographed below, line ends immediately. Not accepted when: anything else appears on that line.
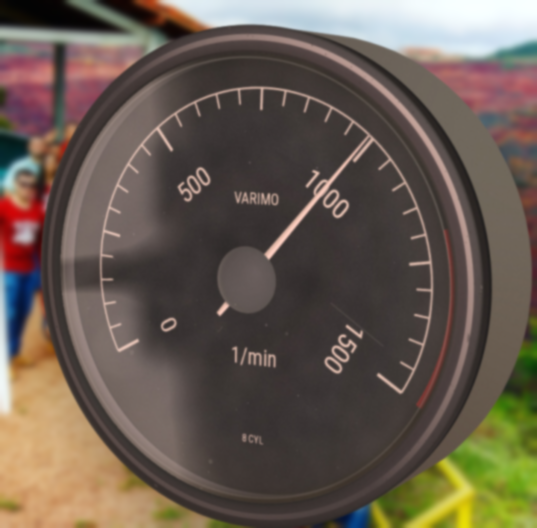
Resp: 1000 rpm
